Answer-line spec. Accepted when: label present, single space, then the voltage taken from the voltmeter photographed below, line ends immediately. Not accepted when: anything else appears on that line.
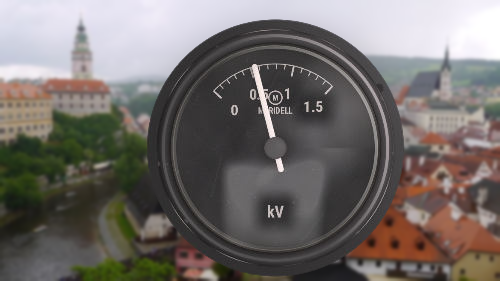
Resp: 0.55 kV
